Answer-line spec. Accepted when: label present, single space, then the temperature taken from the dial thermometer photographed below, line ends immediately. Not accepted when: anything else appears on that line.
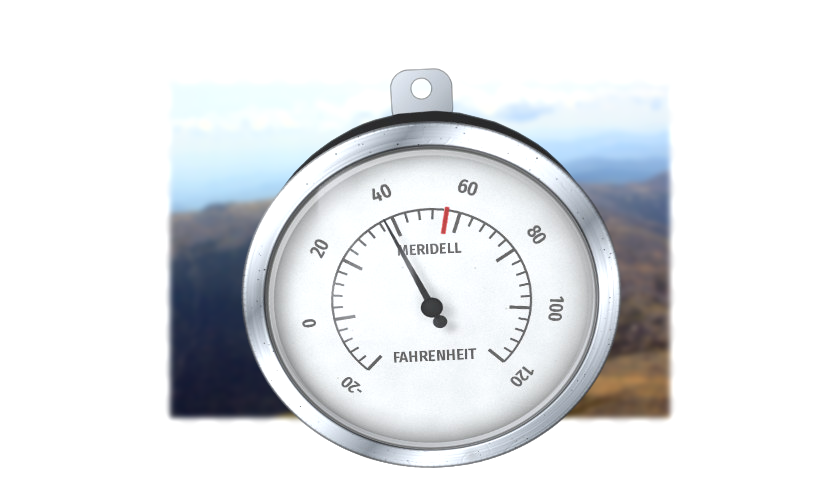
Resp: 38 °F
